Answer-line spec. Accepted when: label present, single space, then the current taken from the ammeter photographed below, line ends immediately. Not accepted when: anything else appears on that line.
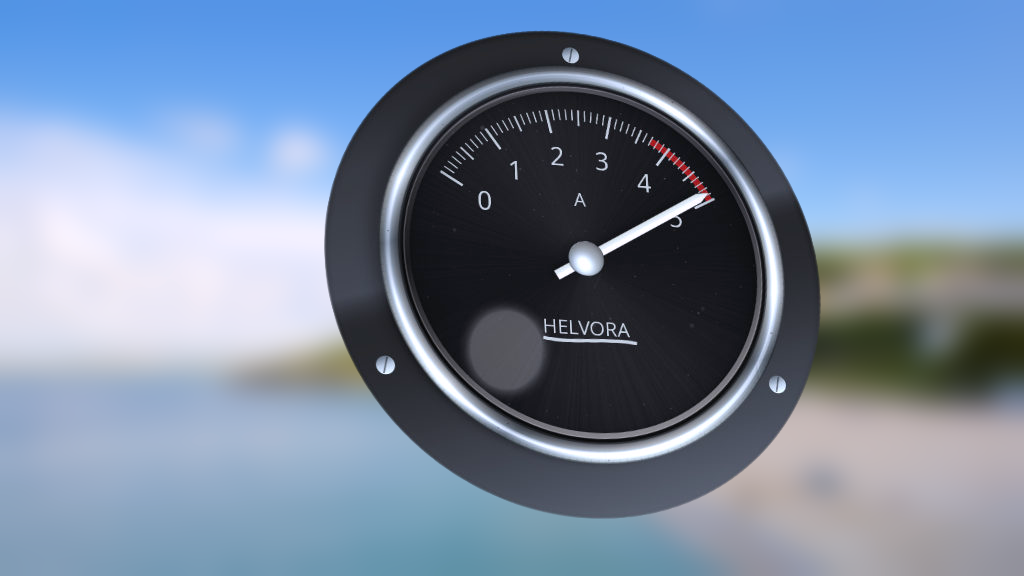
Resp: 4.9 A
